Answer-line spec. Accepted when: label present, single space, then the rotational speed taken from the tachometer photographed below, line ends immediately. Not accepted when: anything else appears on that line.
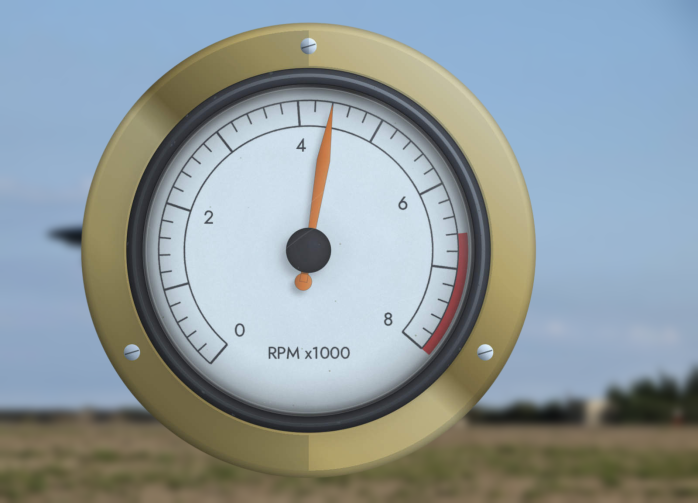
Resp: 4400 rpm
